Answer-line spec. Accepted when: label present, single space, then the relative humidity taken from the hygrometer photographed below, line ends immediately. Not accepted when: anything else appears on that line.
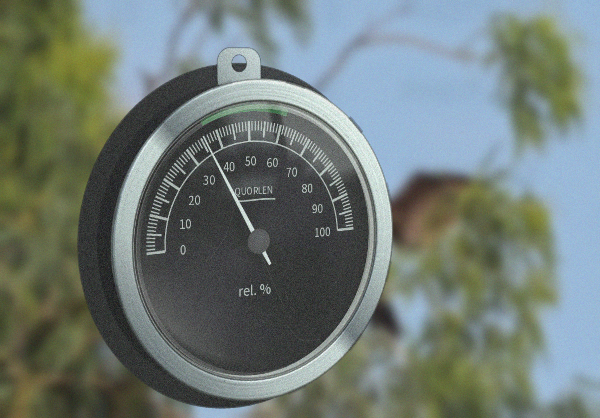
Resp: 35 %
